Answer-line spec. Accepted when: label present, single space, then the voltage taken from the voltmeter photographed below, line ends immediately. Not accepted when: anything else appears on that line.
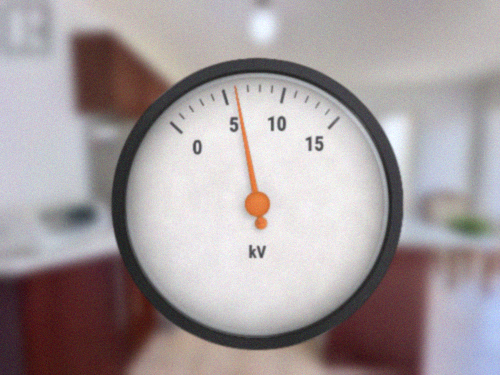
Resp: 6 kV
